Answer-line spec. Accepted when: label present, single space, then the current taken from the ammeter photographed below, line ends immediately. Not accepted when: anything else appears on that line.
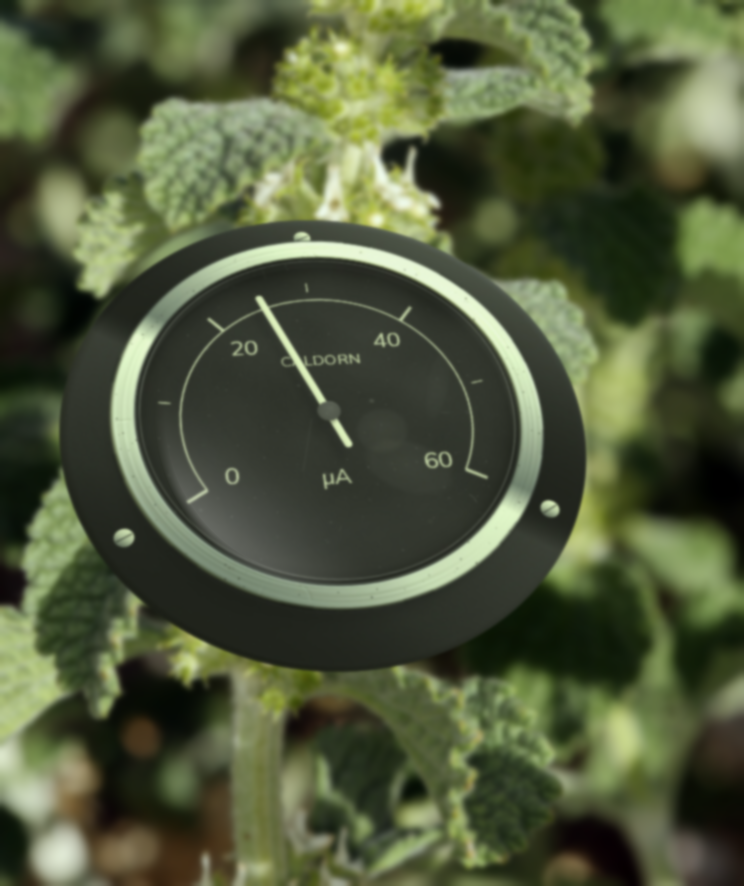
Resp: 25 µA
